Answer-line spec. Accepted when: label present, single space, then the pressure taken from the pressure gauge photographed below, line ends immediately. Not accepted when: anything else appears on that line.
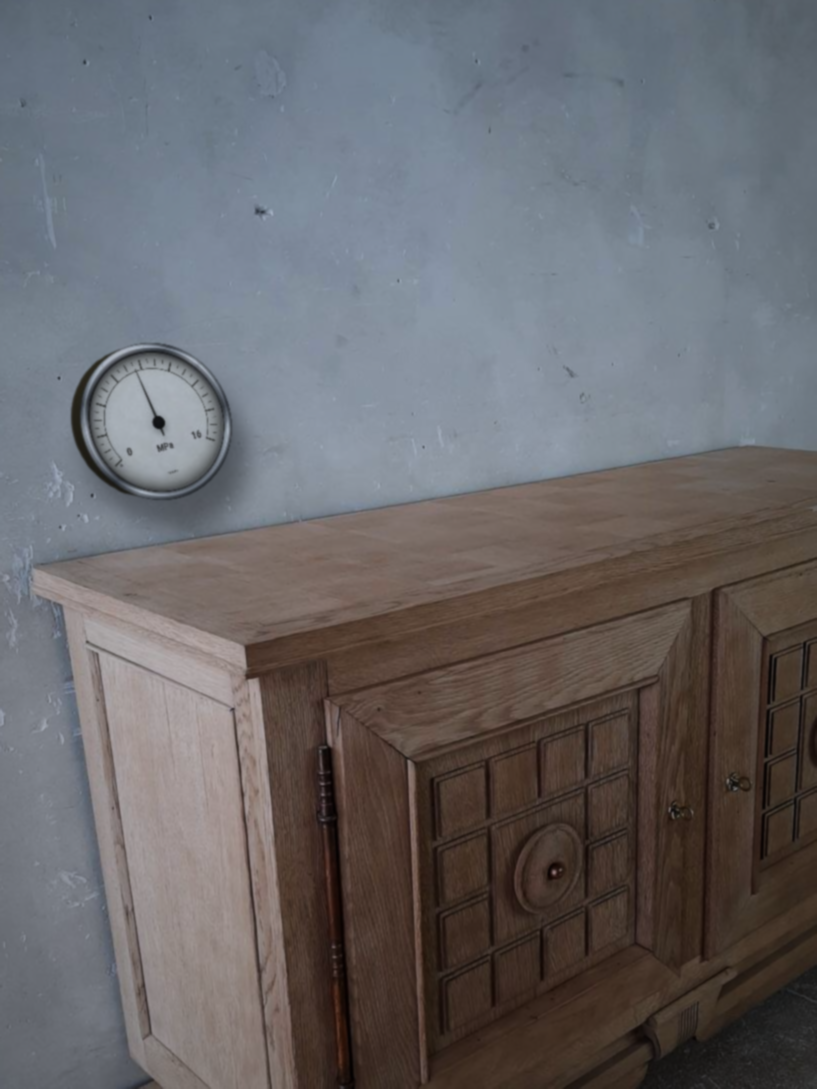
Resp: 7.5 MPa
